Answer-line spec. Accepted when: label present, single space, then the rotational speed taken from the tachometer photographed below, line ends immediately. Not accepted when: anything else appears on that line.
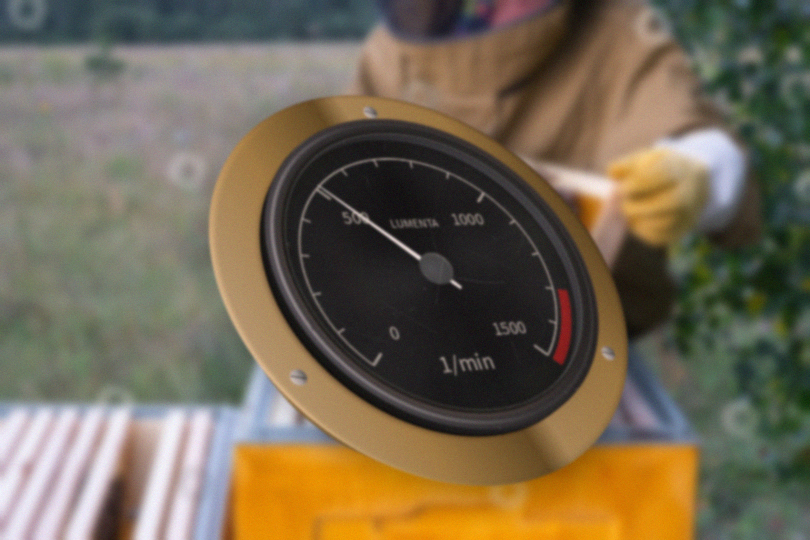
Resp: 500 rpm
